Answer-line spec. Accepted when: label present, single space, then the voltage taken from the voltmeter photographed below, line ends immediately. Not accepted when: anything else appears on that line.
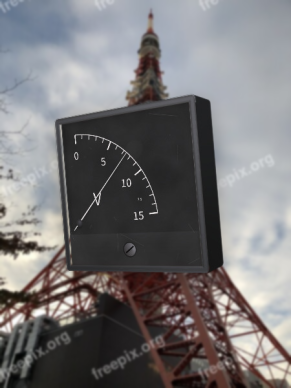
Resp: 7.5 V
